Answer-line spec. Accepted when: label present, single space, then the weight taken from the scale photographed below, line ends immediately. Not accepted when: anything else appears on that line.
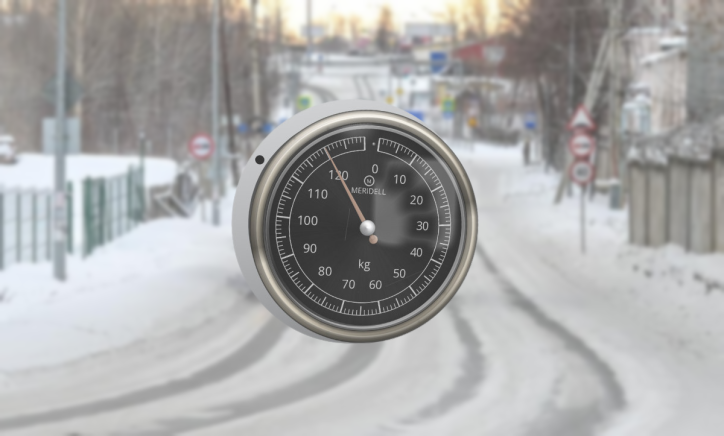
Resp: 120 kg
